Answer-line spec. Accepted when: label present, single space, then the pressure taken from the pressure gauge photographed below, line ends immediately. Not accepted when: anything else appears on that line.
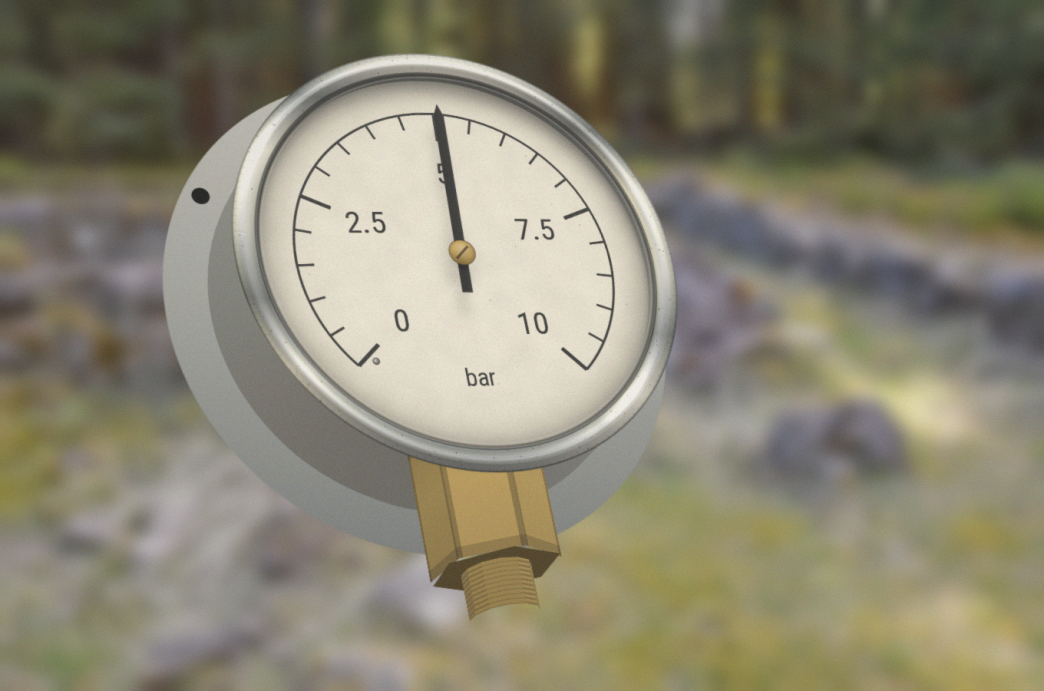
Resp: 5 bar
